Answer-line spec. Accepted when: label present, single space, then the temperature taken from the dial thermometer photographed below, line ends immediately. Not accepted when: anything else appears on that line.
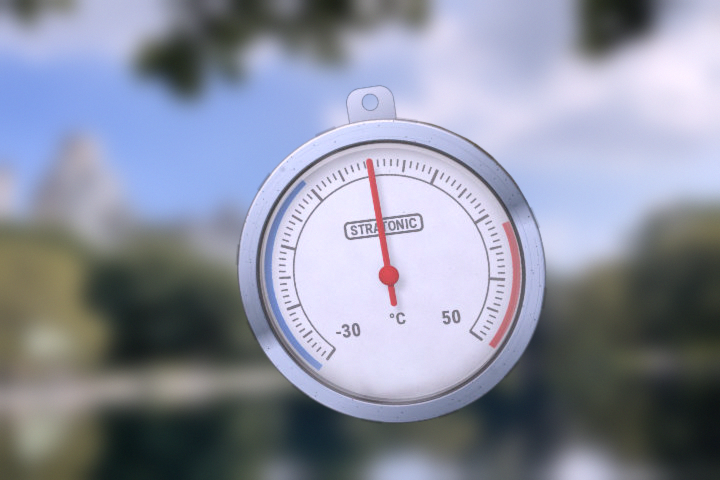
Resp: 10 °C
